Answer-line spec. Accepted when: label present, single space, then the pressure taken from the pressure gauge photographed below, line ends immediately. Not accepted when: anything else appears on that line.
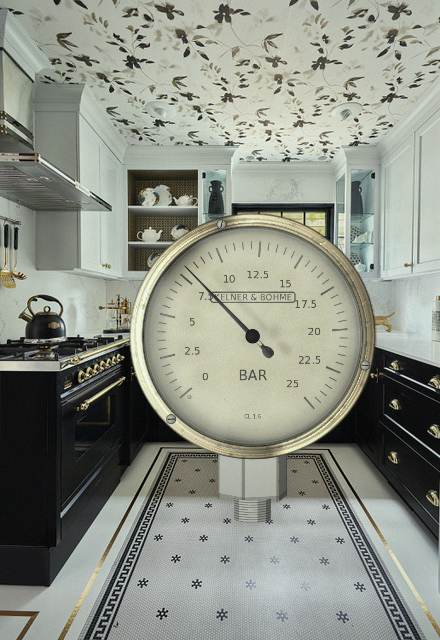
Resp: 8 bar
